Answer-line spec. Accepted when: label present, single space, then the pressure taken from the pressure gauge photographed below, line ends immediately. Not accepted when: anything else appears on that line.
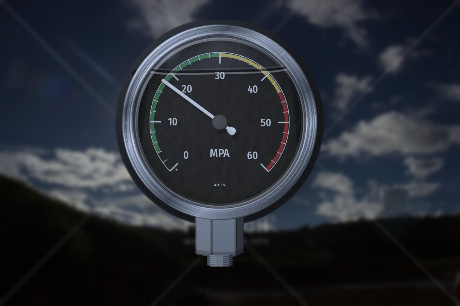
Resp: 18 MPa
